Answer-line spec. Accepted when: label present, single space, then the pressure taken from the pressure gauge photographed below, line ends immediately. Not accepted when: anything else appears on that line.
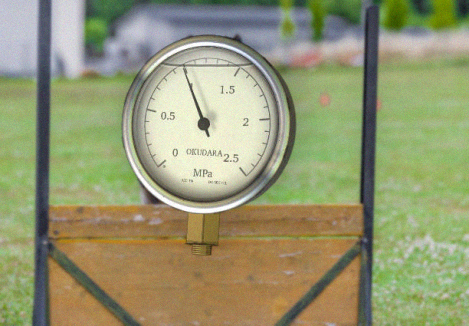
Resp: 1 MPa
